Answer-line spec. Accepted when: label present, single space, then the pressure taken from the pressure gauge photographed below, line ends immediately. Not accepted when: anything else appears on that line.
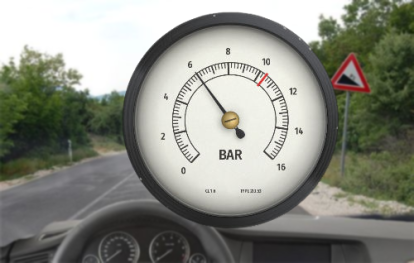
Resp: 6 bar
